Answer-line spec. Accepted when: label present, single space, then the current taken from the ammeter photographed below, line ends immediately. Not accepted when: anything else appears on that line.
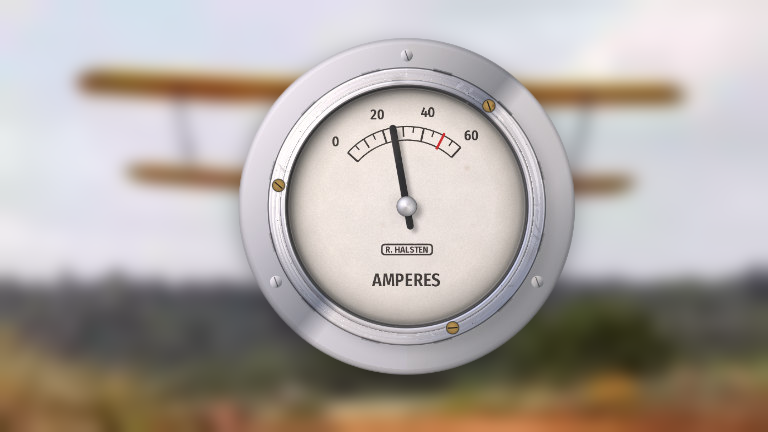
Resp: 25 A
